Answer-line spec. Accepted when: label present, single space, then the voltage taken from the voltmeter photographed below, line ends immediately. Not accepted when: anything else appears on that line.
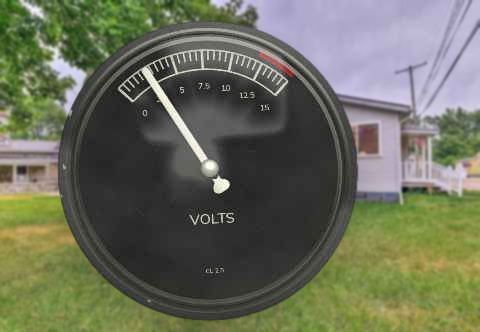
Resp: 2.5 V
